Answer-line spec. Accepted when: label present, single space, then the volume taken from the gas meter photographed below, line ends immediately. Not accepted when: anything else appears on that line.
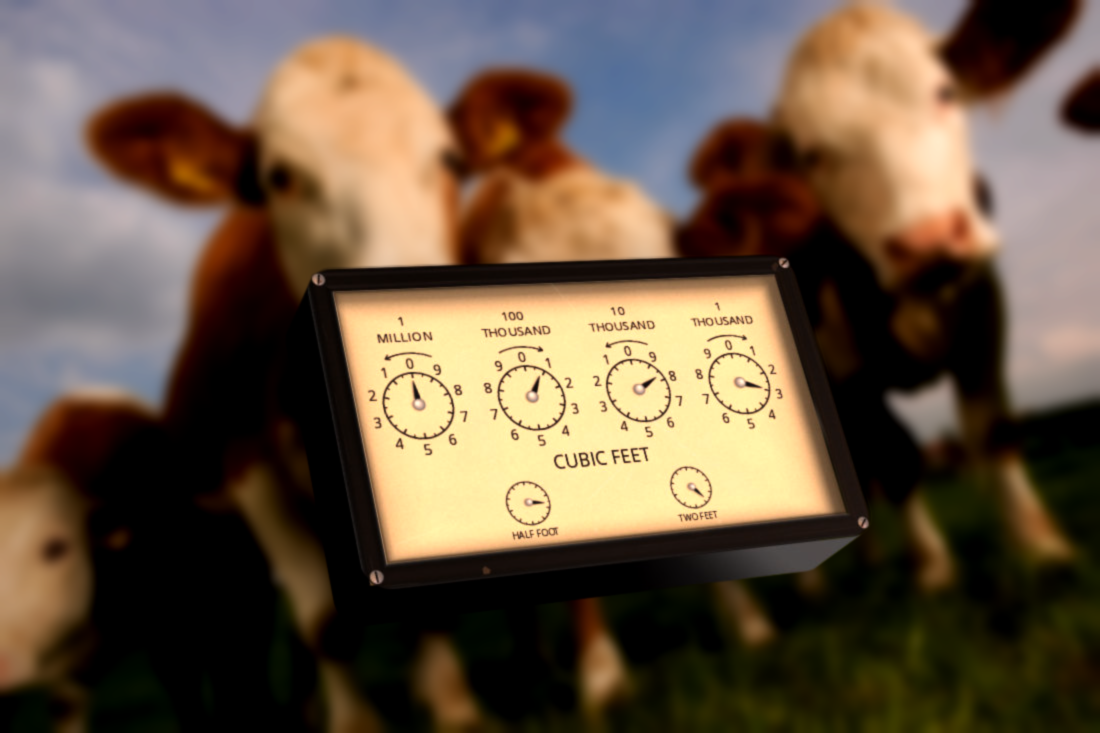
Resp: 8300 ft³
